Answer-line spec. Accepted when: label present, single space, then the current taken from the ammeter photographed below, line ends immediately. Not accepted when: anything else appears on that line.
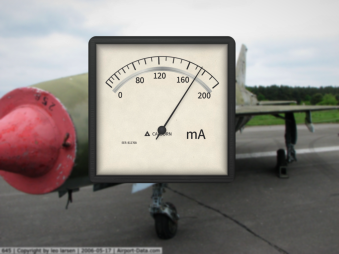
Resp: 175 mA
